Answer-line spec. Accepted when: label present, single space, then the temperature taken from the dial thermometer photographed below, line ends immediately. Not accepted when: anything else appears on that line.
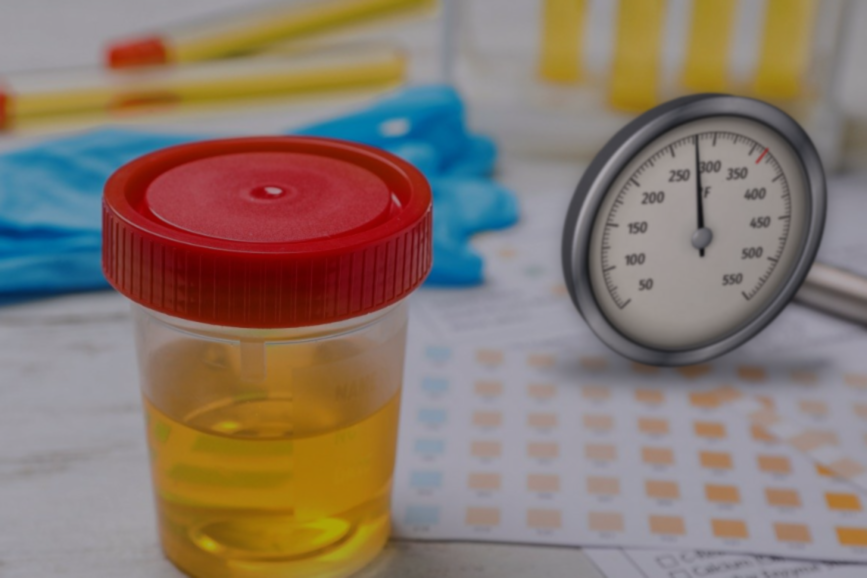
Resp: 275 °F
